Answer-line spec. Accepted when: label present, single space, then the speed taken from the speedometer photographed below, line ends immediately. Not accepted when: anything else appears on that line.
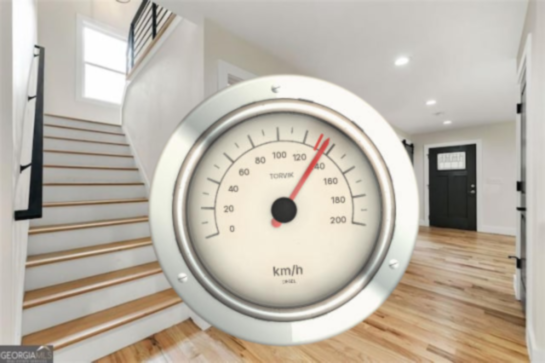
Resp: 135 km/h
